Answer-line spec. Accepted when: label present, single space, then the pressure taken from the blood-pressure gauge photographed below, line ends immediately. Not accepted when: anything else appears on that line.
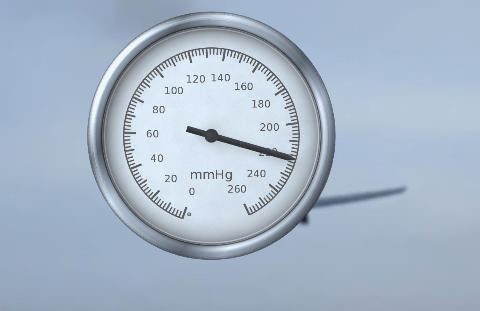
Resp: 220 mmHg
